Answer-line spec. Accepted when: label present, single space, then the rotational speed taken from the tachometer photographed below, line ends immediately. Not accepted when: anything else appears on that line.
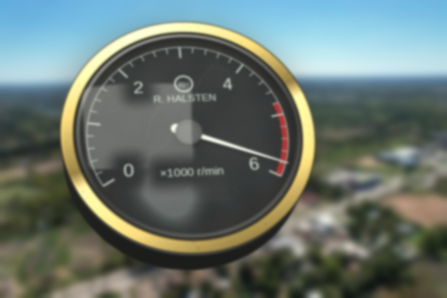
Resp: 5800 rpm
